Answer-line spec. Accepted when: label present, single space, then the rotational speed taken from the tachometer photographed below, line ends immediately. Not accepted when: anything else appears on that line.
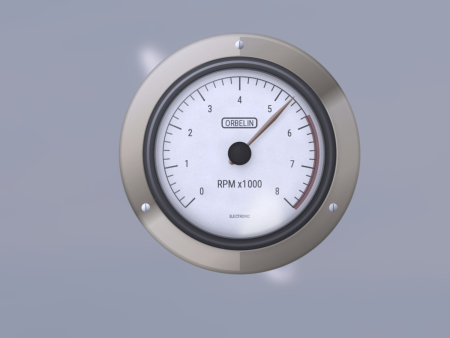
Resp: 5300 rpm
